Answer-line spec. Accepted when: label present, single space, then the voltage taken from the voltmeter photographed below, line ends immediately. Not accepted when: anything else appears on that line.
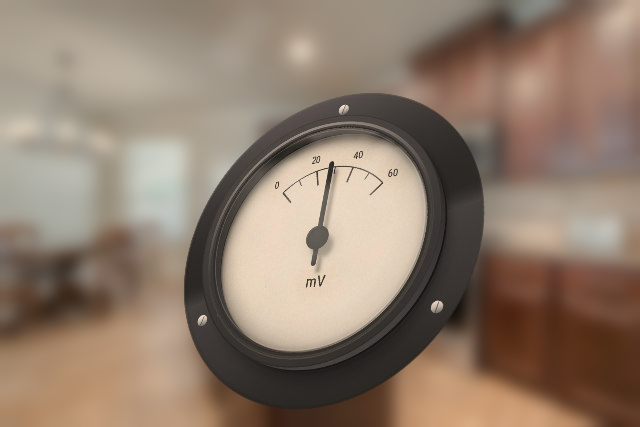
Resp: 30 mV
